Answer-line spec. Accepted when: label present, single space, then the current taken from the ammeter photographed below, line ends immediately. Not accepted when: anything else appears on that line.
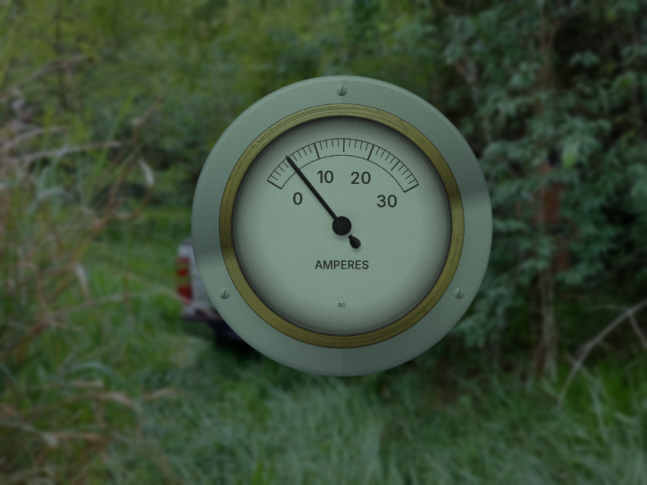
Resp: 5 A
